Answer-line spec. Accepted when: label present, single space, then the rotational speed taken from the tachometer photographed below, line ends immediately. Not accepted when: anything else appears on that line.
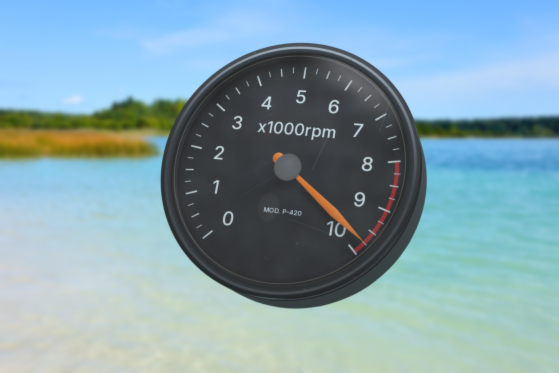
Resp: 9750 rpm
